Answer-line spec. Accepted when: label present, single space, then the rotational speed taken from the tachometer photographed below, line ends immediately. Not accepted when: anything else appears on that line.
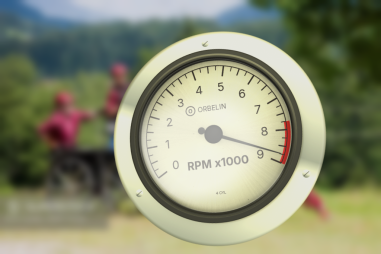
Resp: 8750 rpm
